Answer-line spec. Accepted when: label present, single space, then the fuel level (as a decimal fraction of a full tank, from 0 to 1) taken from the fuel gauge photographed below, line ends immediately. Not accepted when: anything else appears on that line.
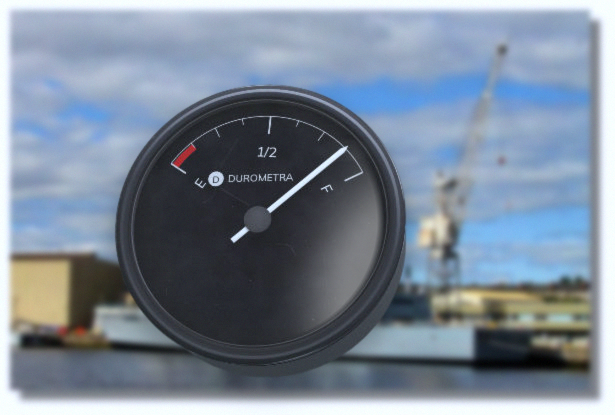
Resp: 0.875
